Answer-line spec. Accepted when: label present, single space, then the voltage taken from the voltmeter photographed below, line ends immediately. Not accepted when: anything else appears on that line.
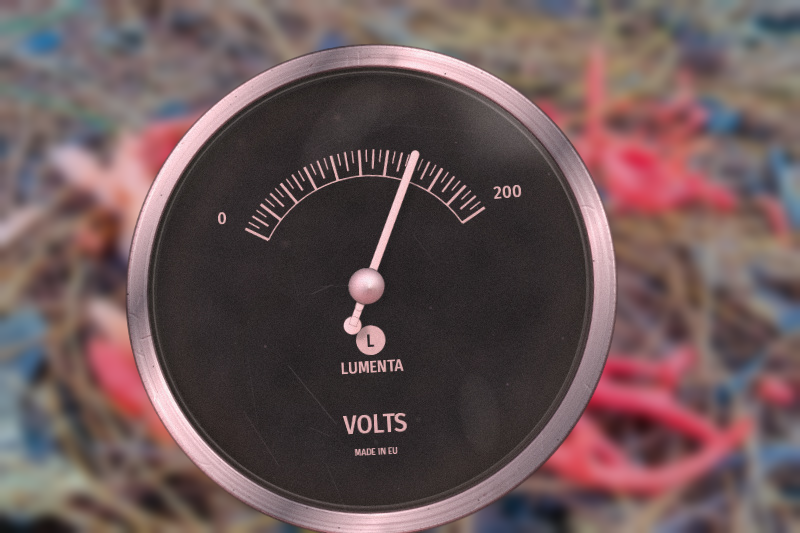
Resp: 140 V
